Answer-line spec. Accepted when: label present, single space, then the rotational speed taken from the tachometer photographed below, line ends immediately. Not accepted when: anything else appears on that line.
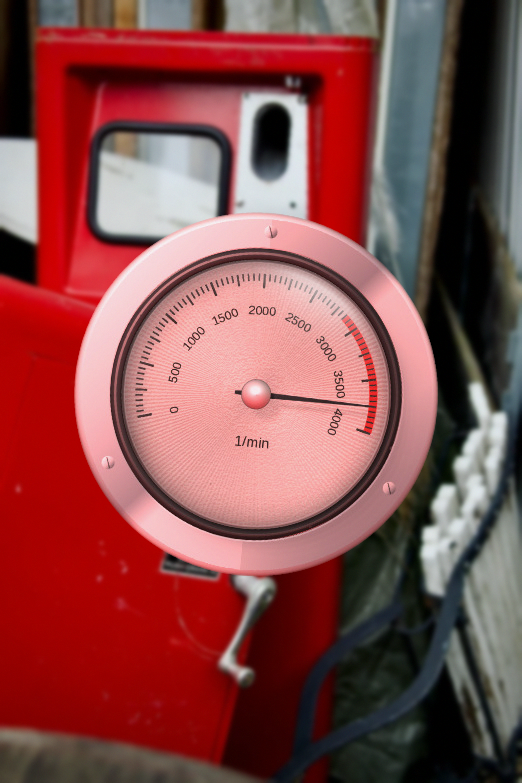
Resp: 3750 rpm
